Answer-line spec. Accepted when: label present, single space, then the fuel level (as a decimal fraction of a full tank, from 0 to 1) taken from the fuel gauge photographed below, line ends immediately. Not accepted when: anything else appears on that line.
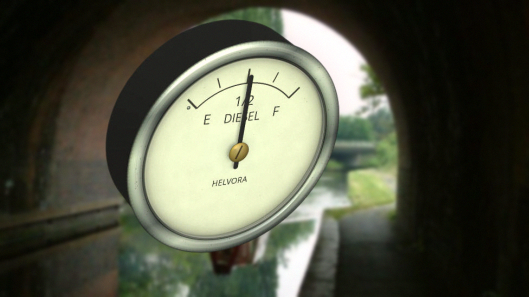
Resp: 0.5
